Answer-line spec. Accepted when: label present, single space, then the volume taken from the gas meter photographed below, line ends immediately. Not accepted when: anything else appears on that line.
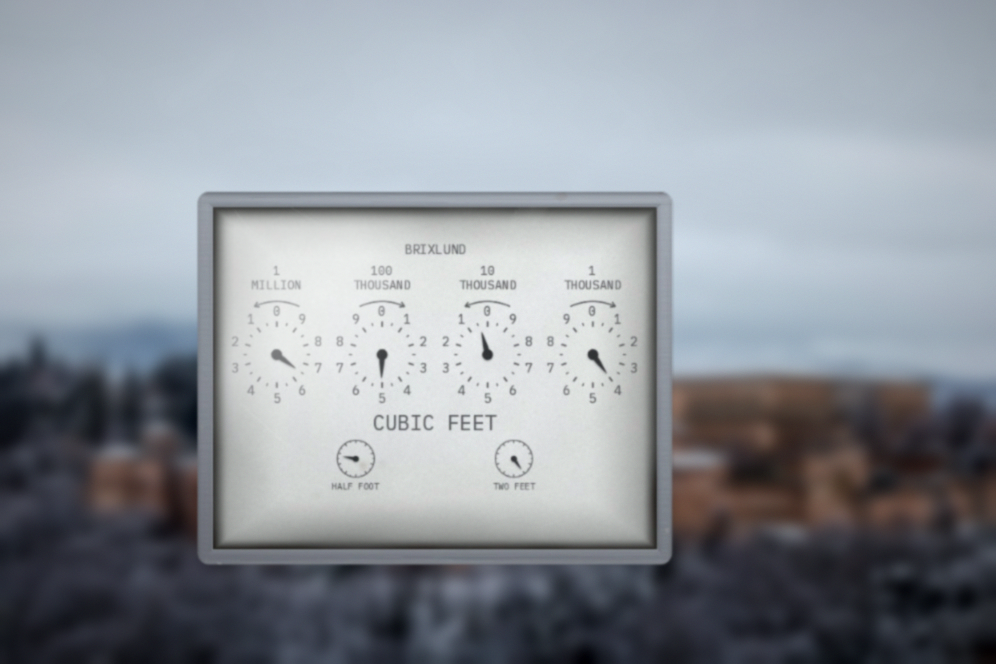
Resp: 650400 ft³
